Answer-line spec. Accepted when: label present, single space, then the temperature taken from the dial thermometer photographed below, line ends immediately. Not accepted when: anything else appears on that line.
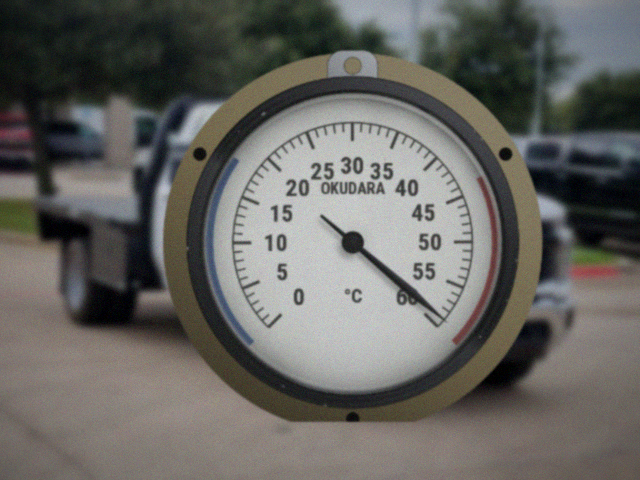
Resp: 59 °C
